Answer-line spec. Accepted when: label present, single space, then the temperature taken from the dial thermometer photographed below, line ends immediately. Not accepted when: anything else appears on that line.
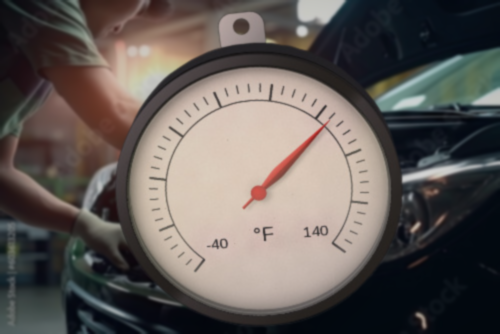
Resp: 84 °F
